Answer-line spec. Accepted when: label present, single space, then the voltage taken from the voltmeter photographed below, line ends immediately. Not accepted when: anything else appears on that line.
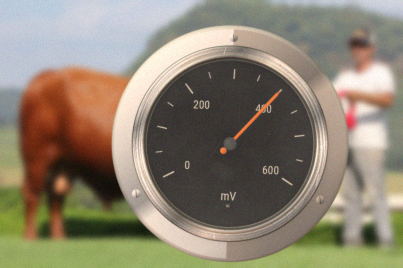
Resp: 400 mV
